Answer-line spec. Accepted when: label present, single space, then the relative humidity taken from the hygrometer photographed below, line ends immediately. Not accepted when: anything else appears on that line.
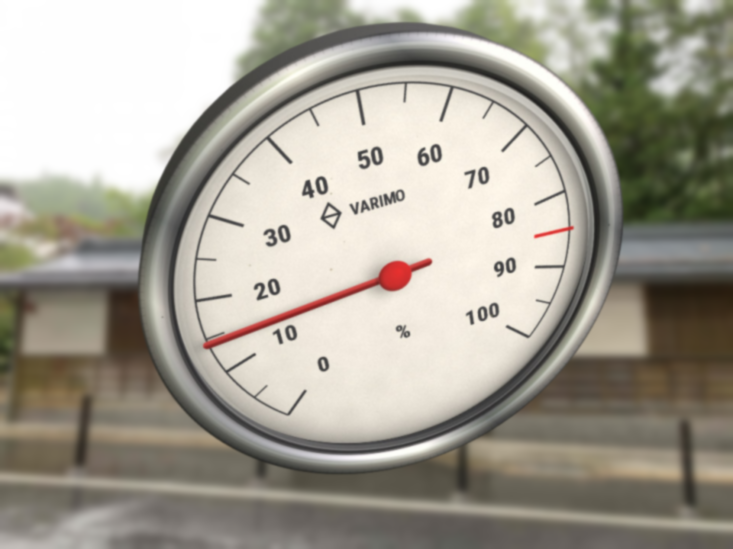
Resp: 15 %
